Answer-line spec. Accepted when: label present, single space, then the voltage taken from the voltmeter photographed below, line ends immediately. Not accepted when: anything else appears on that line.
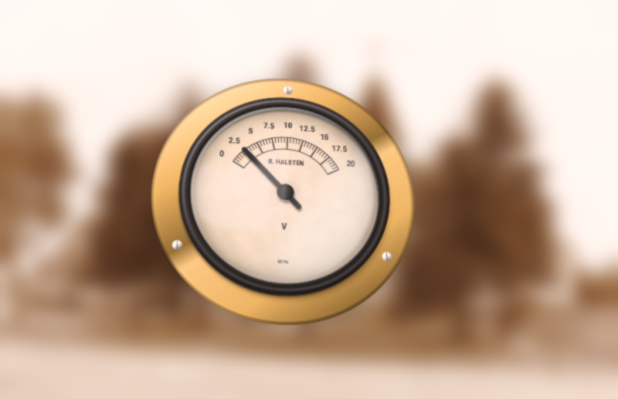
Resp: 2.5 V
